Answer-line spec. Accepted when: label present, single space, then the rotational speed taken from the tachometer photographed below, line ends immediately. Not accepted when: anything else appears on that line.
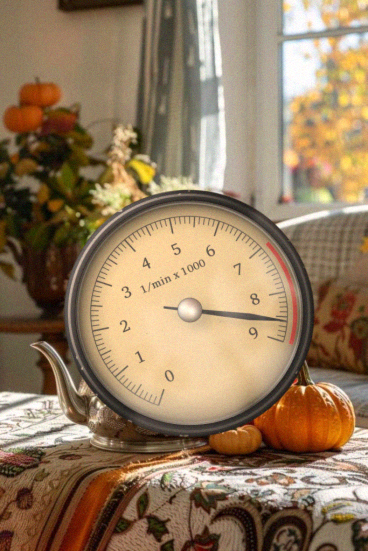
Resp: 8600 rpm
